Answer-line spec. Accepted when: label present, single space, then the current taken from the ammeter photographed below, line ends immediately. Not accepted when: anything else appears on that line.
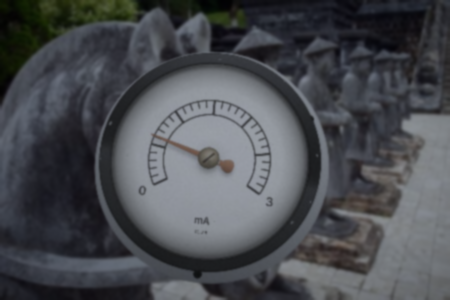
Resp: 0.6 mA
